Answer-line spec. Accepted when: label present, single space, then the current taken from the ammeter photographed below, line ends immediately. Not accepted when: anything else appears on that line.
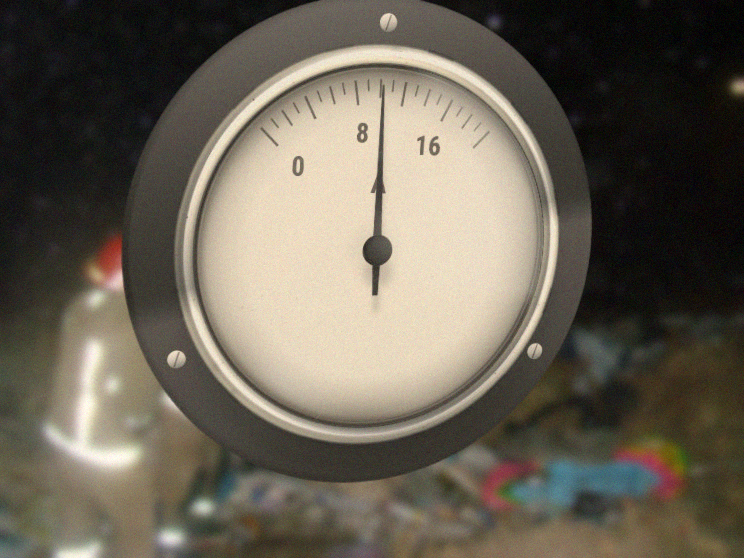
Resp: 10 A
